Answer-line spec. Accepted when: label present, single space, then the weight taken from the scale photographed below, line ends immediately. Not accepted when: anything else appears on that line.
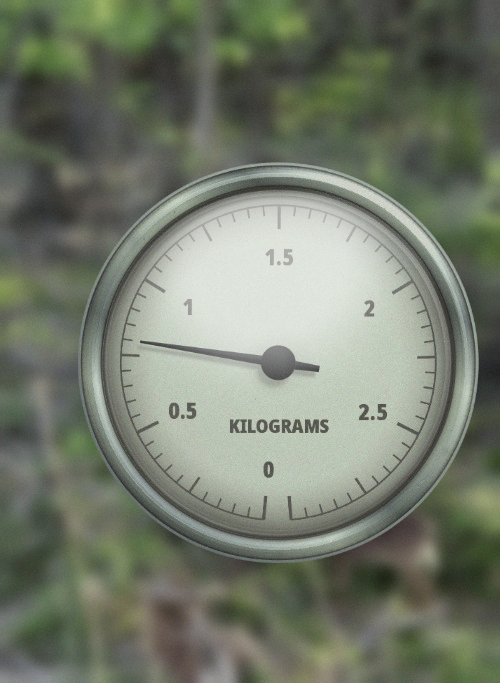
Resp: 0.8 kg
